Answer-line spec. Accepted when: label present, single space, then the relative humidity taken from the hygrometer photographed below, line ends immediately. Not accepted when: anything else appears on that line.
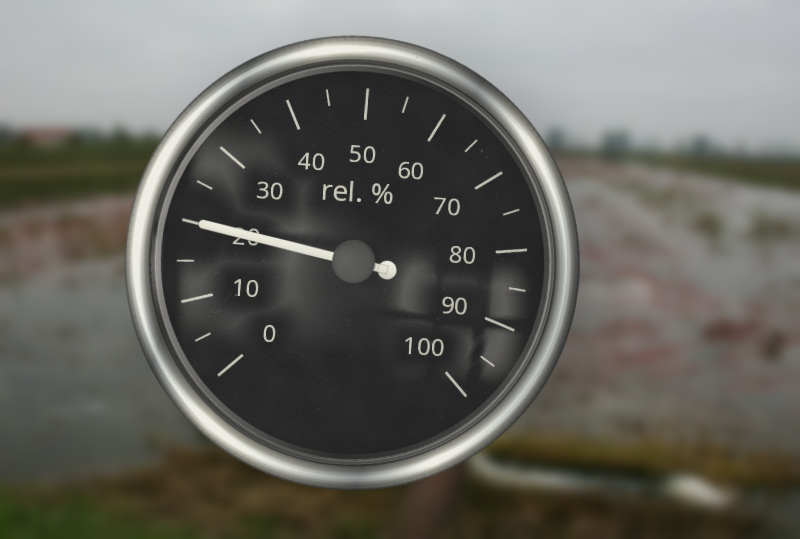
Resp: 20 %
